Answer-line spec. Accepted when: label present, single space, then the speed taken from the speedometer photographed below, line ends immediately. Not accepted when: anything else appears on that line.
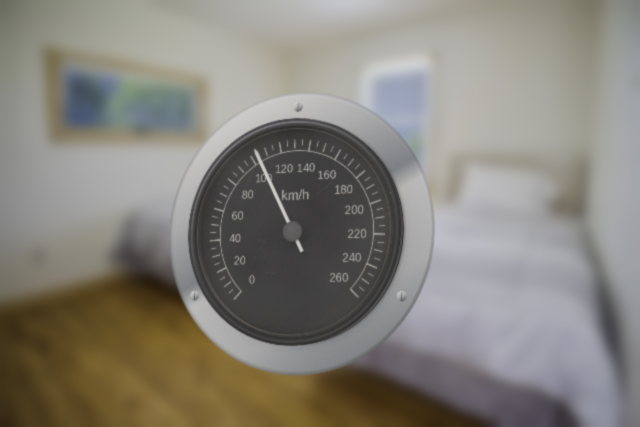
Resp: 105 km/h
